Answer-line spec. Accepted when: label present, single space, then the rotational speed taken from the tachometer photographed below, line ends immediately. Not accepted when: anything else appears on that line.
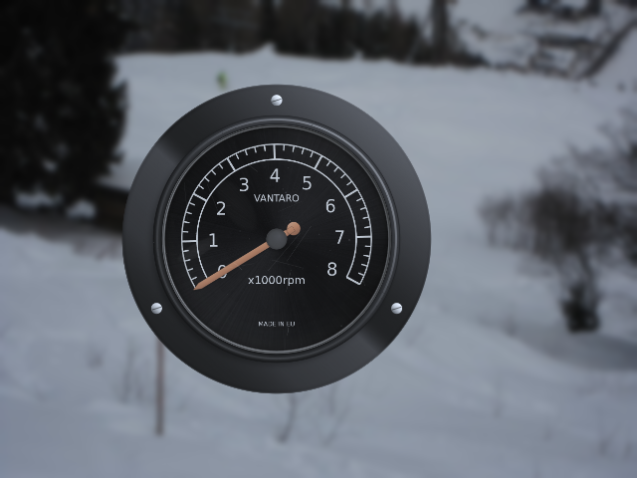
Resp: 0 rpm
